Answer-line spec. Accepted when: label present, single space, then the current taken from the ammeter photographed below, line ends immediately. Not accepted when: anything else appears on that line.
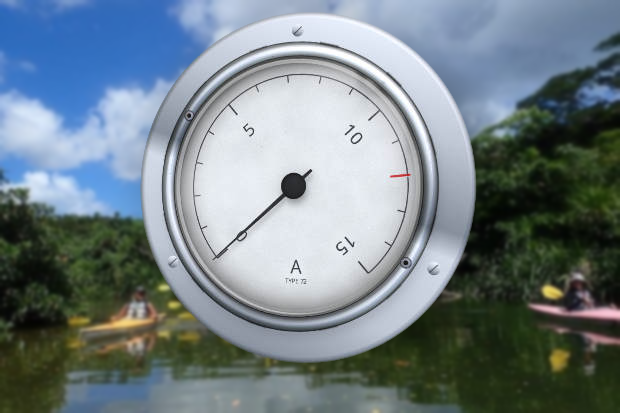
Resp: 0 A
